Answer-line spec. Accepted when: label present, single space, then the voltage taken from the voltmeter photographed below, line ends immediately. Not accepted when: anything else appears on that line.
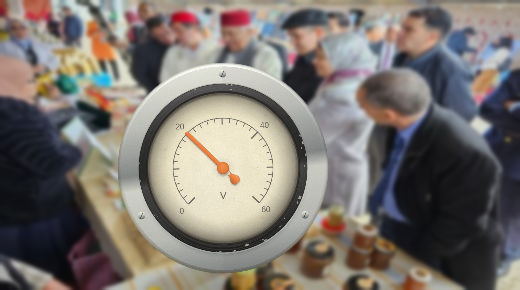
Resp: 20 V
